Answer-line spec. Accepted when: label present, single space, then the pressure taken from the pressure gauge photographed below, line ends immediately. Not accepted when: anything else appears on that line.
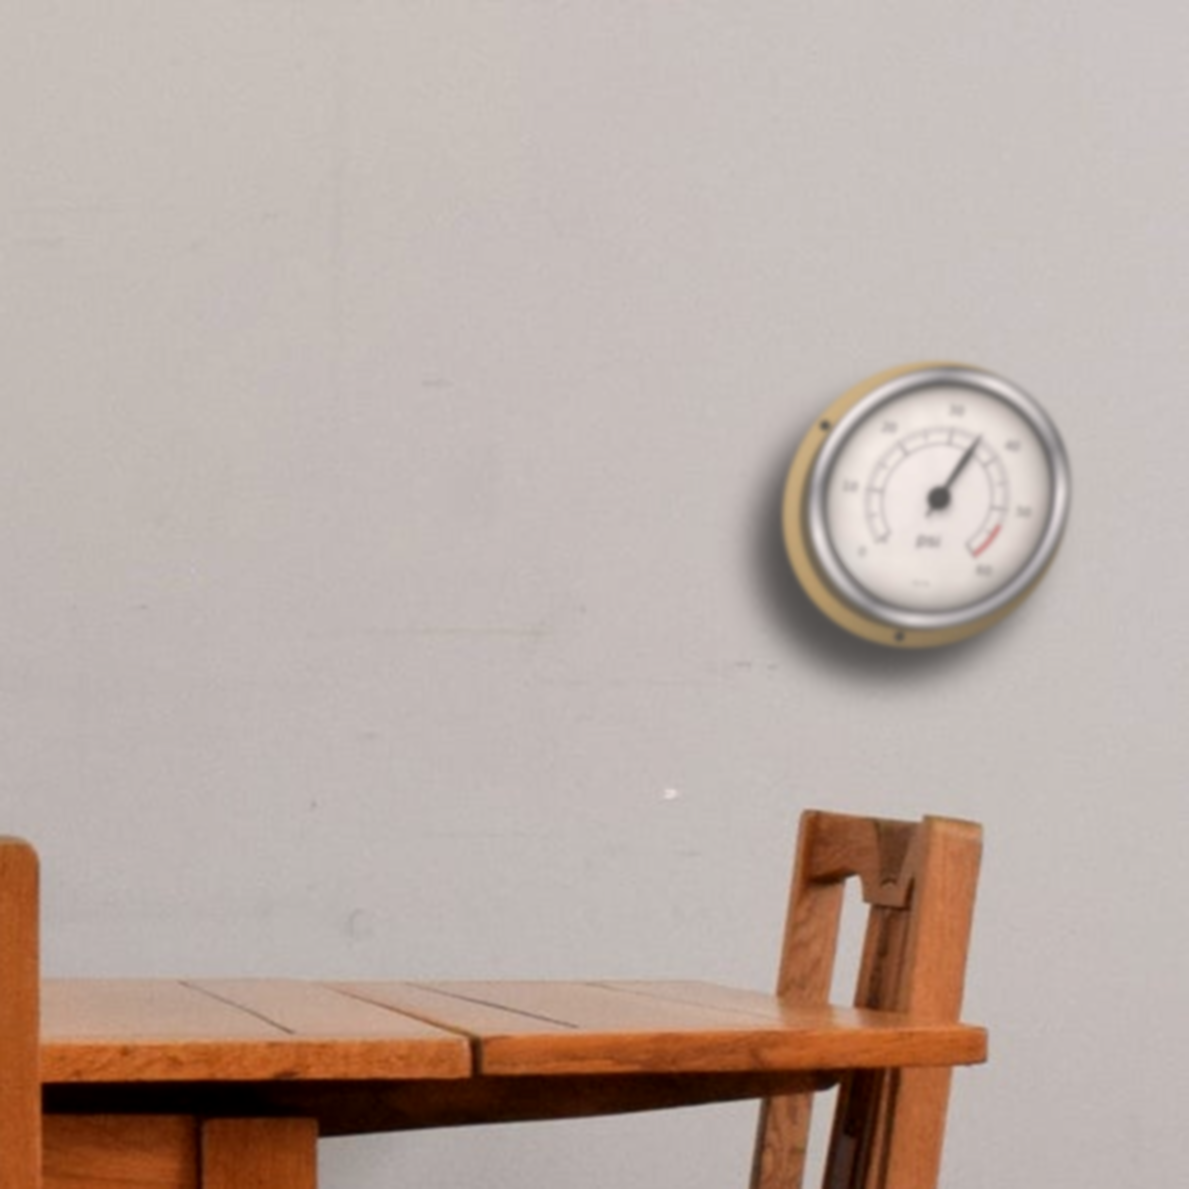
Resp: 35 psi
